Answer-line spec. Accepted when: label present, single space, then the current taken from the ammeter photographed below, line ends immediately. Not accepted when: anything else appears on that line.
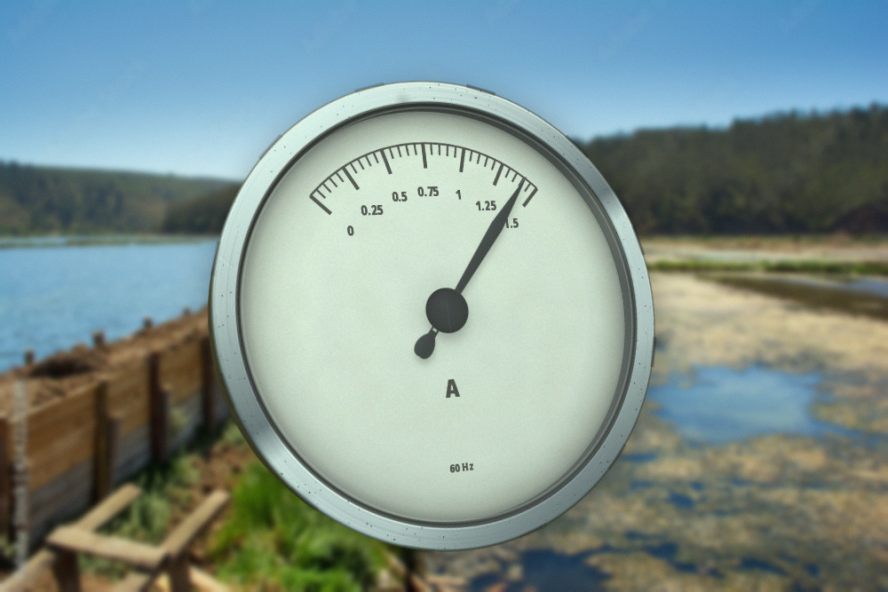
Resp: 1.4 A
